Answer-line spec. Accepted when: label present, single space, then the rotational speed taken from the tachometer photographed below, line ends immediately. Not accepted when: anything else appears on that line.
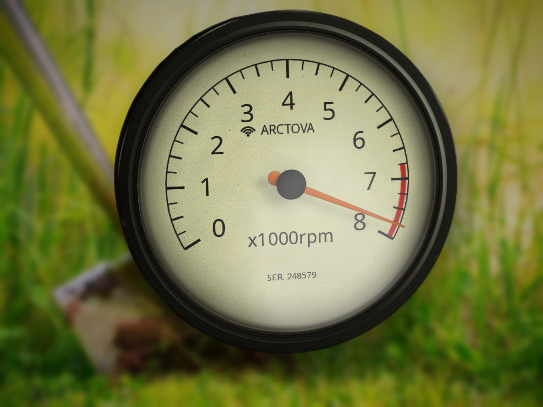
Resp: 7750 rpm
